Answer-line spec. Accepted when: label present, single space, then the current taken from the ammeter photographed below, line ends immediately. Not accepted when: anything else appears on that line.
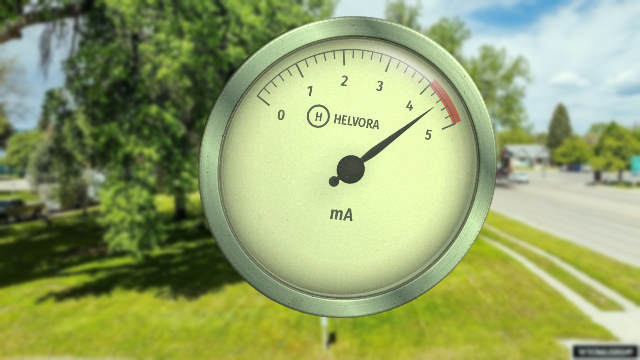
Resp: 4.4 mA
